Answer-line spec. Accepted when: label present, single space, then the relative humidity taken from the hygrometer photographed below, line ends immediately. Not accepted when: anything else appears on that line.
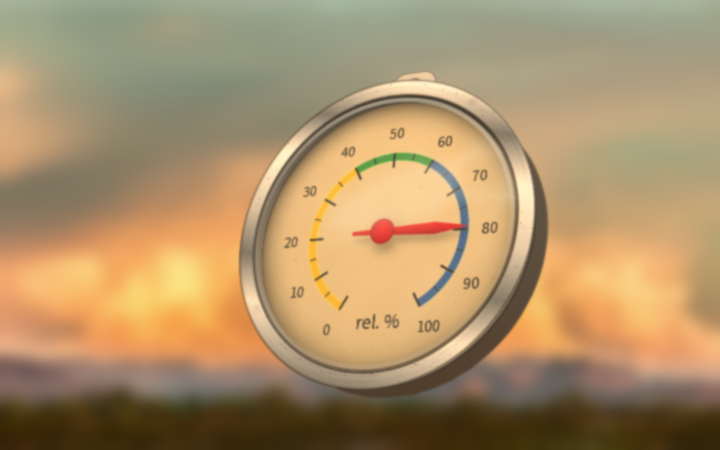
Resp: 80 %
